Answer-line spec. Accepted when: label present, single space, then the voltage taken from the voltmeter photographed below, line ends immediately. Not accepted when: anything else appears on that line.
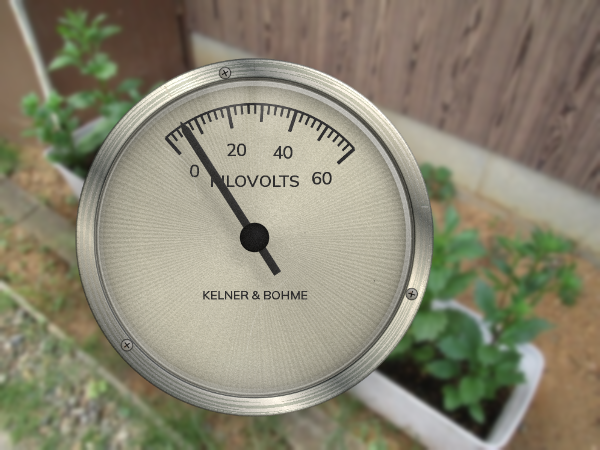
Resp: 6 kV
